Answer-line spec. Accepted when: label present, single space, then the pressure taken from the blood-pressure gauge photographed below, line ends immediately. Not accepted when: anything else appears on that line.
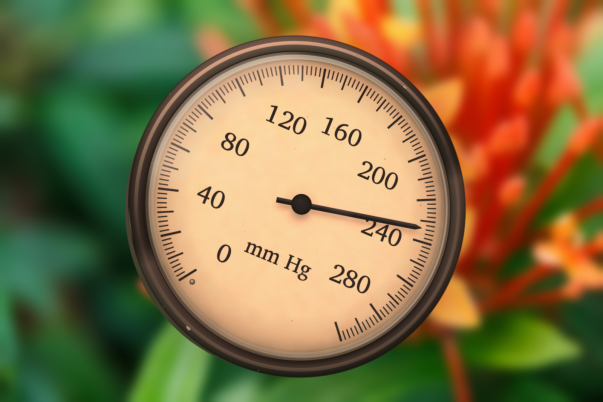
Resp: 234 mmHg
